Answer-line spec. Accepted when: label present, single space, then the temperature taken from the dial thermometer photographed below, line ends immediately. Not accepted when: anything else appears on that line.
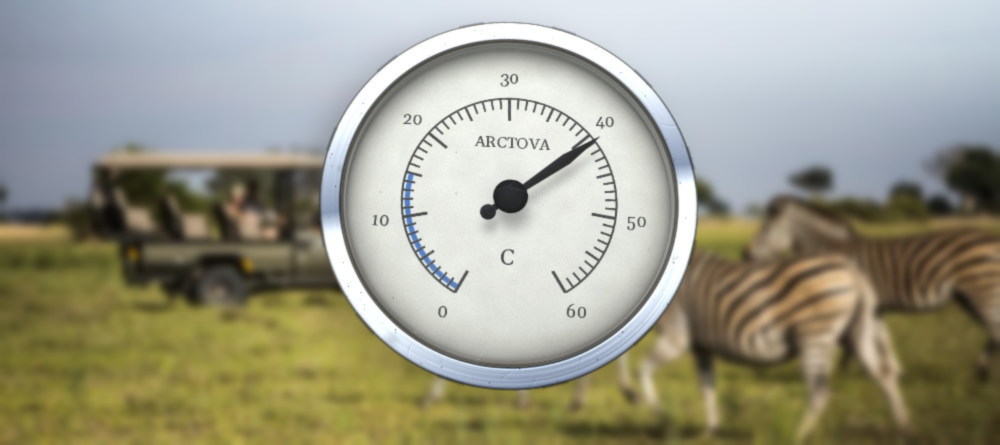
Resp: 41 °C
